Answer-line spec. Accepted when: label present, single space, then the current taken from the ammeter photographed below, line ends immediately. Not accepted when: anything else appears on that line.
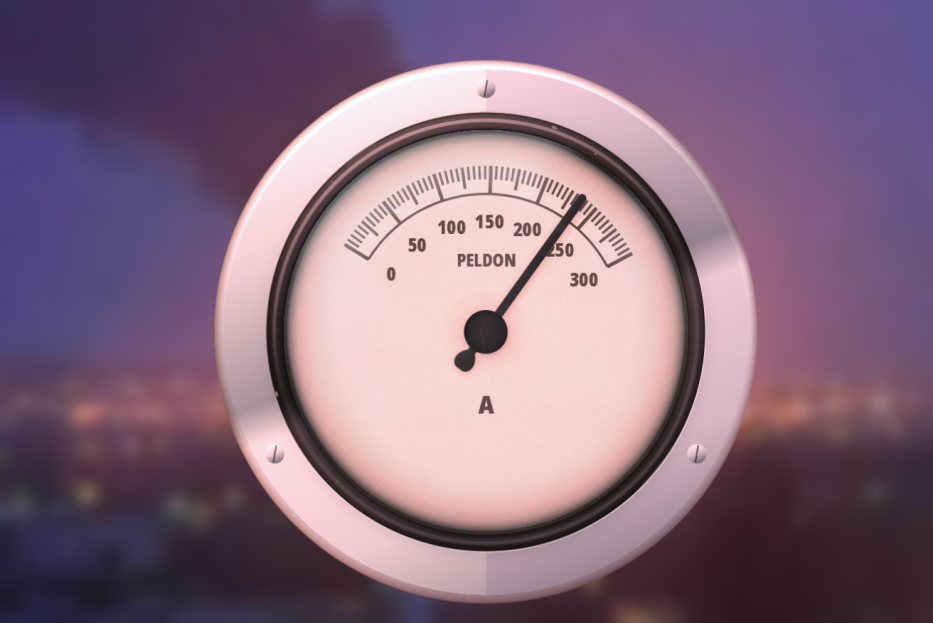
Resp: 235 A
